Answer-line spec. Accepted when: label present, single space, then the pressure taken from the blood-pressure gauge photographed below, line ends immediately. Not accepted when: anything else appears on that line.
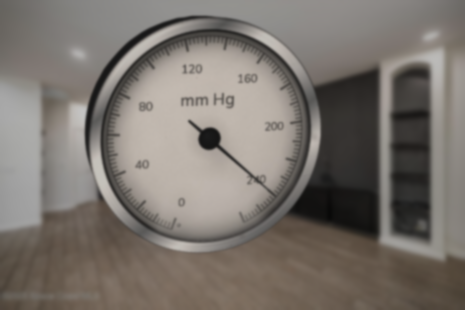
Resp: 240 mmHg
